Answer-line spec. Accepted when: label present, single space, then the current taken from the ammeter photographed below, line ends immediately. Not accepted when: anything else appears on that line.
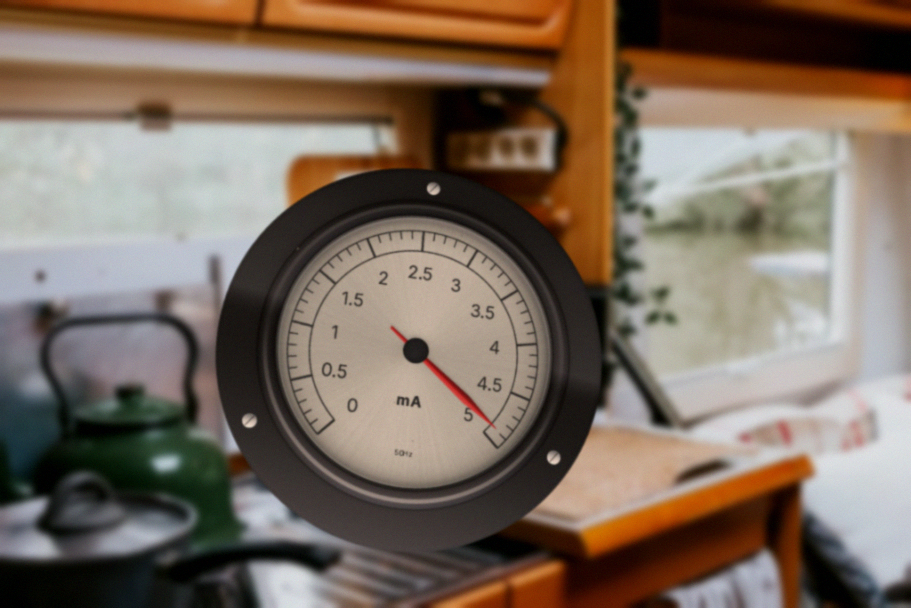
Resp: 4.9 mA
